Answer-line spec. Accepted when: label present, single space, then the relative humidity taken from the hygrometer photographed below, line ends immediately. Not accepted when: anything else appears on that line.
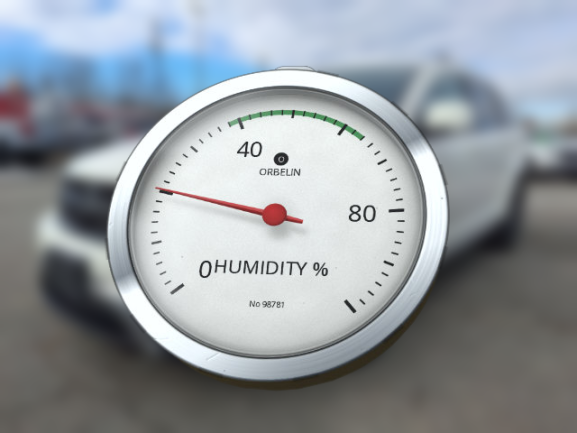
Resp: 20 %
